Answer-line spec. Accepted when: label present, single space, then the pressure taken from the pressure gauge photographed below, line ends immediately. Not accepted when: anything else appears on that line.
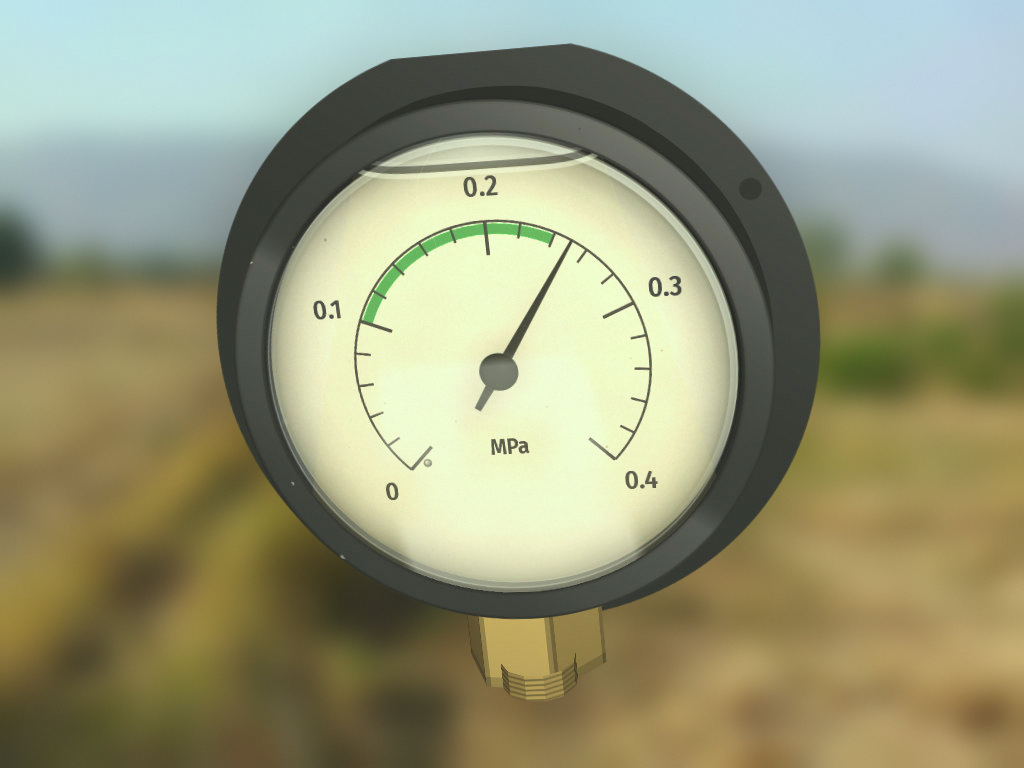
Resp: 0.25 MPa
